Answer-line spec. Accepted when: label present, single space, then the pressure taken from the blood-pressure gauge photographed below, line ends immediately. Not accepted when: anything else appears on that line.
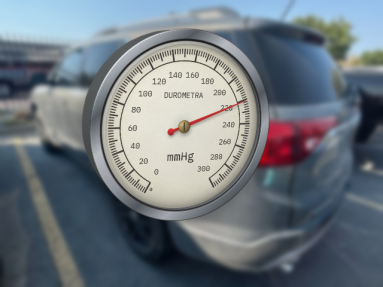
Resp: 220 mmHg
